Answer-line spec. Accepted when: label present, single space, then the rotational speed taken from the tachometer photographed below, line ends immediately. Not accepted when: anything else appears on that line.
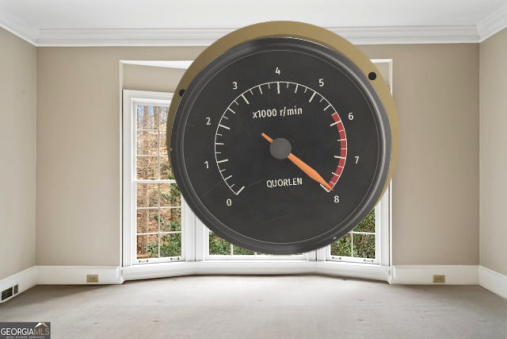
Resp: 7875 rpm
